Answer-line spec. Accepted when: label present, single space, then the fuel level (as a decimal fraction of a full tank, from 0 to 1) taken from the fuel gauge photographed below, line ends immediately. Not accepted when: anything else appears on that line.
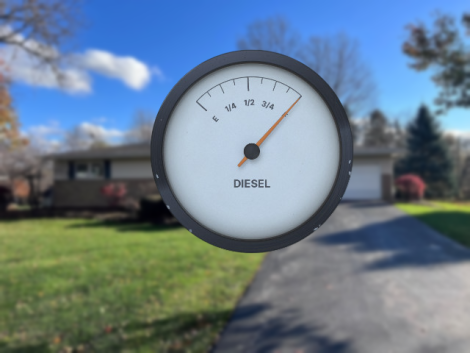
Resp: 1
